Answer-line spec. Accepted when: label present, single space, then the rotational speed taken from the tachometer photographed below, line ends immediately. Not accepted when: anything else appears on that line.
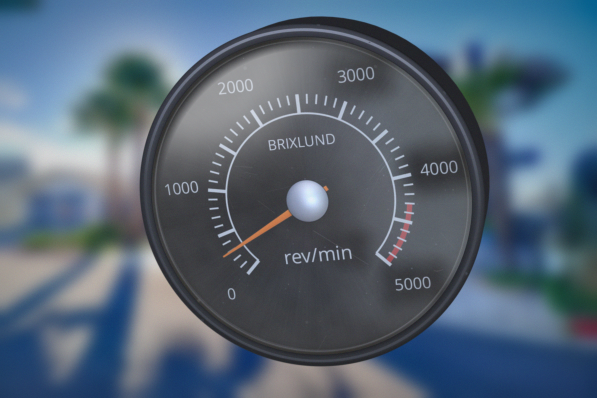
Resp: 300 rpm
